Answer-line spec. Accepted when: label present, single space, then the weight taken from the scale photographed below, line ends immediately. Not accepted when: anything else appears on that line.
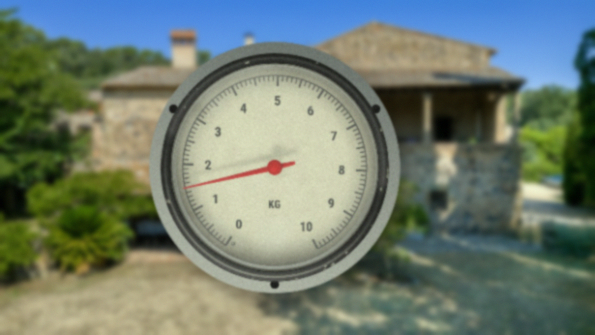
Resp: 1.5 kg
